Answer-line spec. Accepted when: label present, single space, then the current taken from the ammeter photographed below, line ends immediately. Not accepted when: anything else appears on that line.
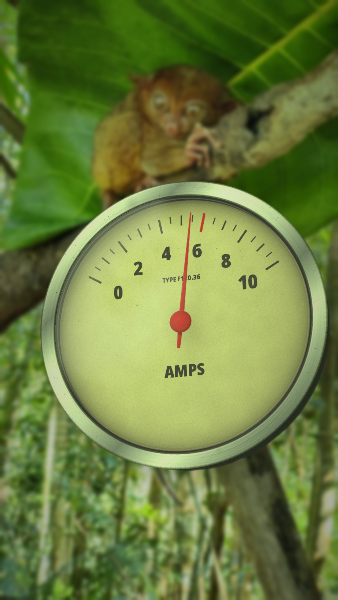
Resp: 5.5 A
